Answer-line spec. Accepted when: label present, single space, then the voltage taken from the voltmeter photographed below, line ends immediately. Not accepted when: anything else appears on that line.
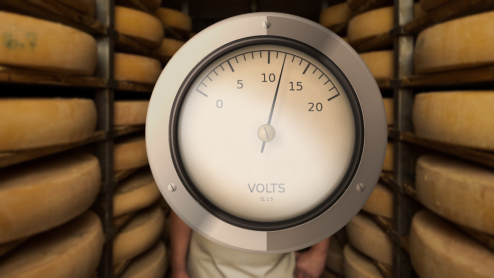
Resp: 12 V
